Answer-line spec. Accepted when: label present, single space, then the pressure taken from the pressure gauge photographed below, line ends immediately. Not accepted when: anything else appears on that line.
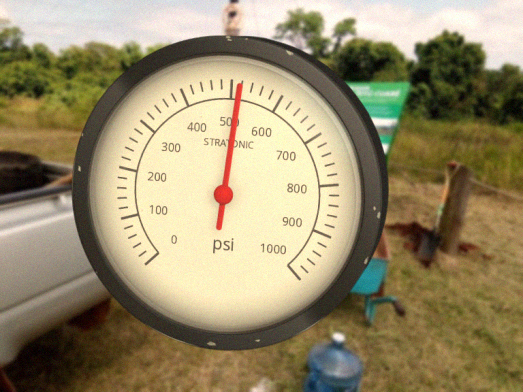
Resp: 520 psi
